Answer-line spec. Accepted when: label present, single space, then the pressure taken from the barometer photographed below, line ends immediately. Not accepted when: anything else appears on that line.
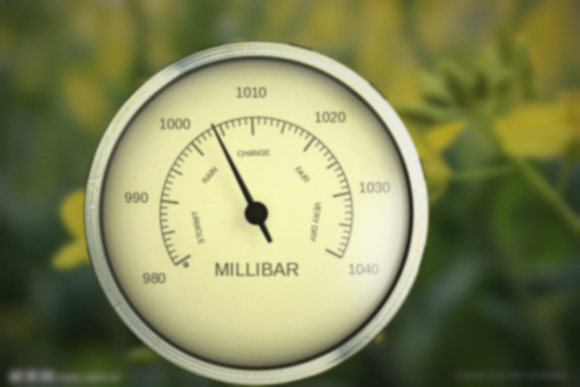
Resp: 1004 mbar
